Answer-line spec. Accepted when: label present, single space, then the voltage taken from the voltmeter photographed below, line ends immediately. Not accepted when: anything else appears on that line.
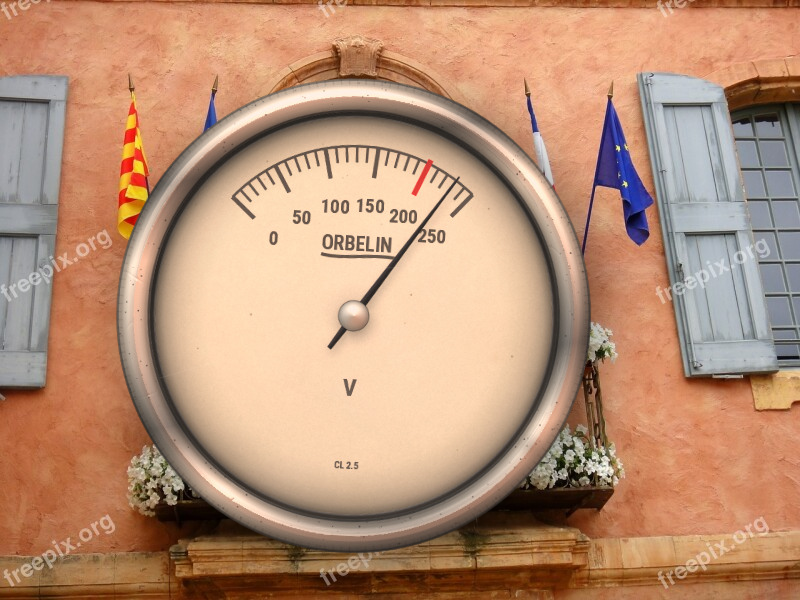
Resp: 230 V
